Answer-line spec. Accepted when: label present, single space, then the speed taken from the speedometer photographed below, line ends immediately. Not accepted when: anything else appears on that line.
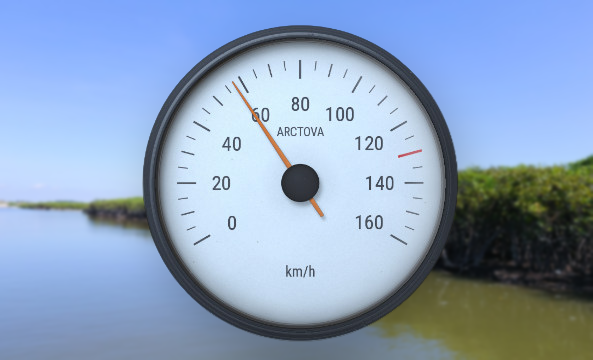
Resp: 57.5 km/h
